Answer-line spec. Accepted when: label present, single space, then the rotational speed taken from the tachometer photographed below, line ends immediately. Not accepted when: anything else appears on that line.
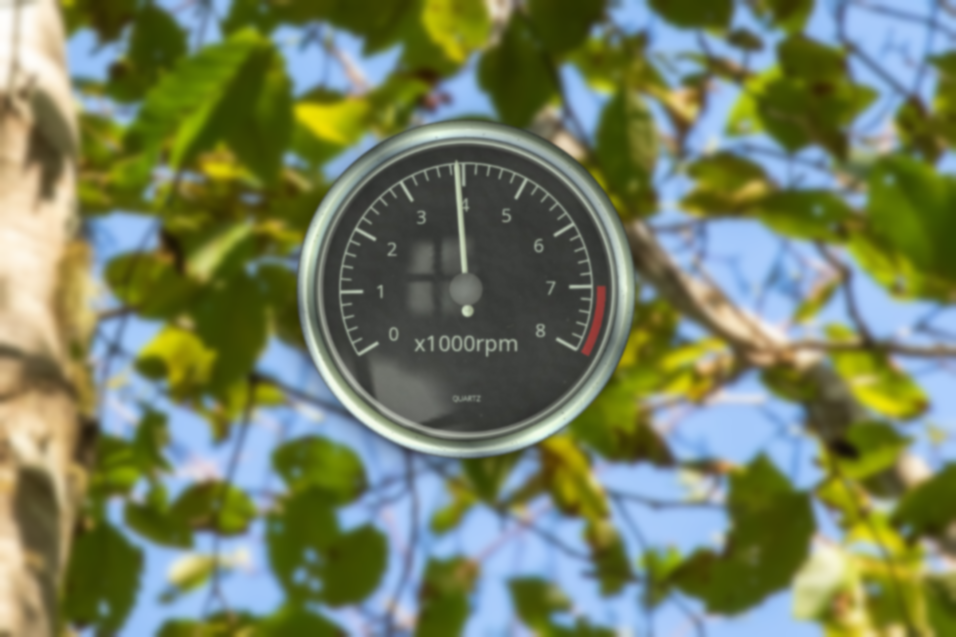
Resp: 3900 rpm
